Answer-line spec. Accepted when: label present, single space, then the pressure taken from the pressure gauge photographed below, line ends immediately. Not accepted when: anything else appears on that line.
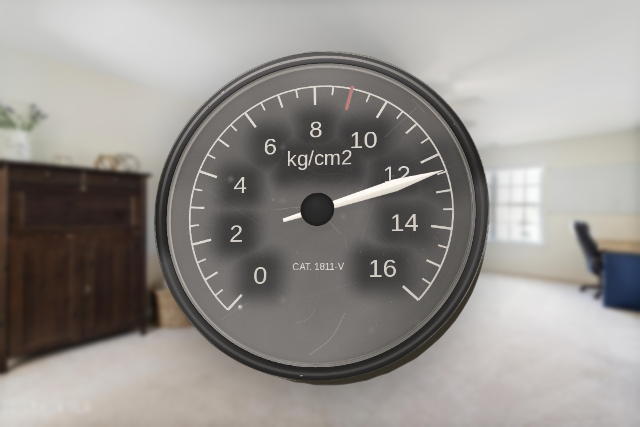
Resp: 12.5 kg/cm²
